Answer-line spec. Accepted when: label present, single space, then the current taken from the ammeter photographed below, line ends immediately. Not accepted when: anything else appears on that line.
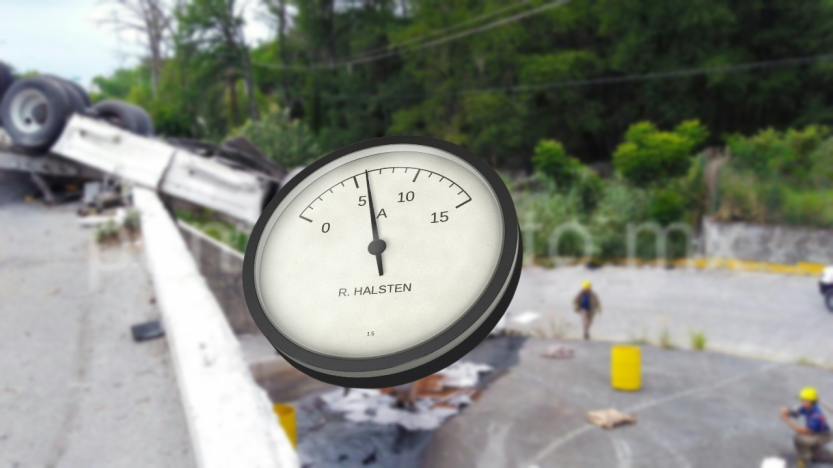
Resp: 6 A
